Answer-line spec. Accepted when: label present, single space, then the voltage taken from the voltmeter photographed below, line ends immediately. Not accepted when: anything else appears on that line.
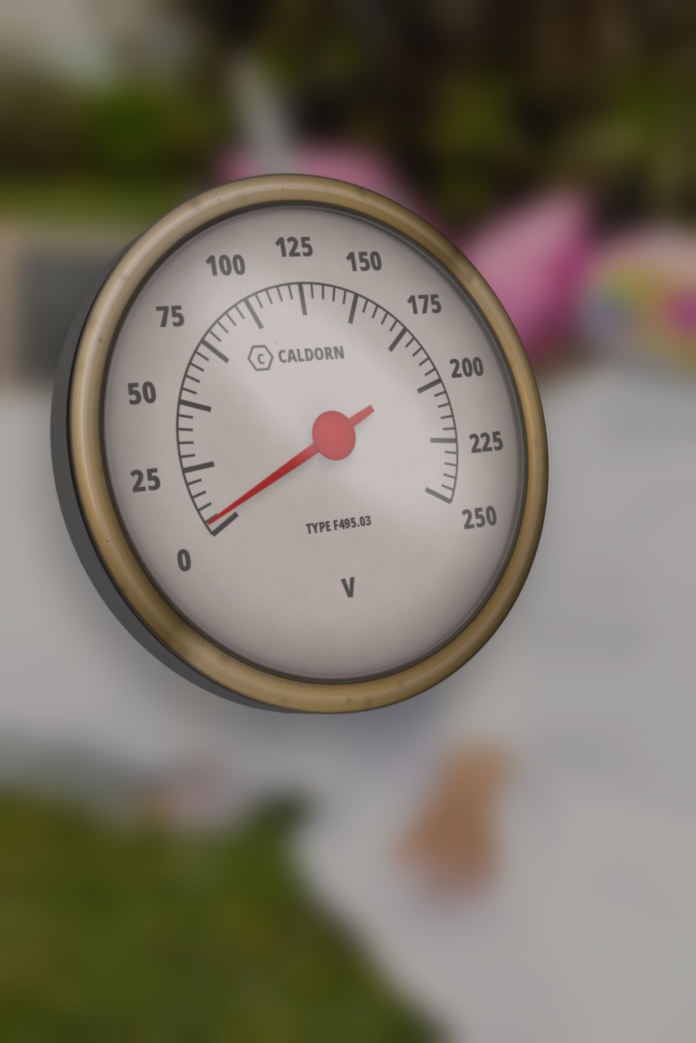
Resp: 5 V
